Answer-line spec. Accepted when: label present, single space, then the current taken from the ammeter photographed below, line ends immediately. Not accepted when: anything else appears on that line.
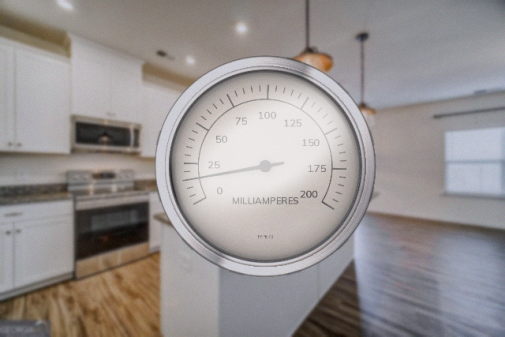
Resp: 15 mA
